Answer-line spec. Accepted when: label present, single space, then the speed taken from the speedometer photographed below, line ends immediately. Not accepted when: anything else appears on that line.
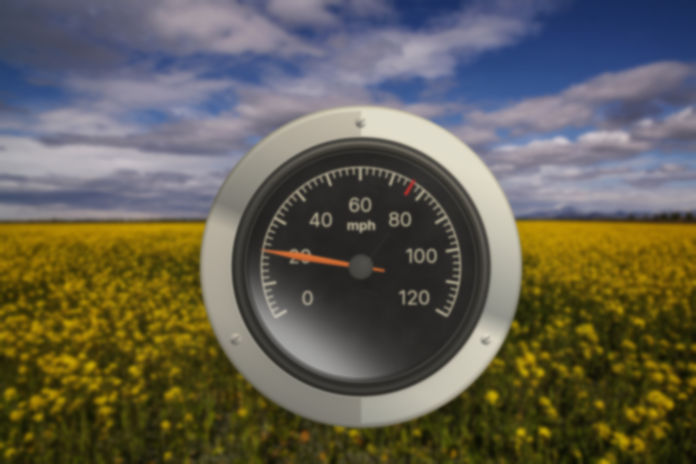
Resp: 20 mph
